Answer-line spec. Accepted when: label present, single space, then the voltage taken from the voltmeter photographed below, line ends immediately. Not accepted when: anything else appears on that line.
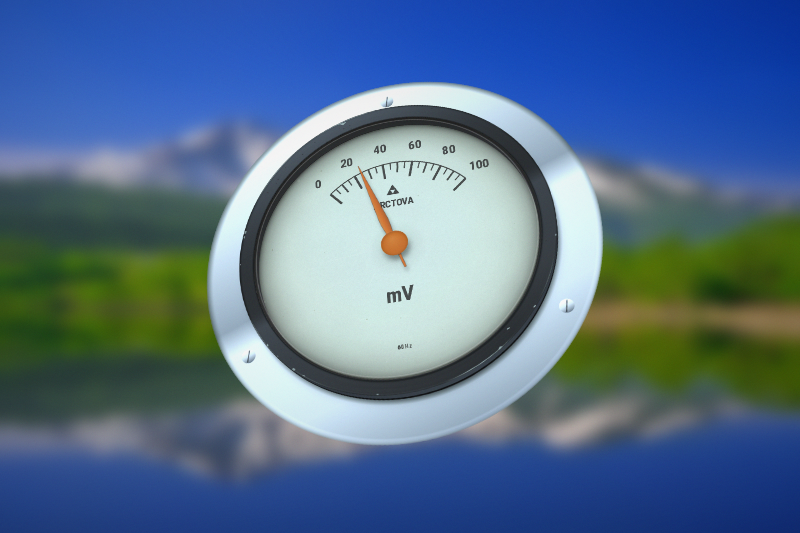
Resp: 25 mV
